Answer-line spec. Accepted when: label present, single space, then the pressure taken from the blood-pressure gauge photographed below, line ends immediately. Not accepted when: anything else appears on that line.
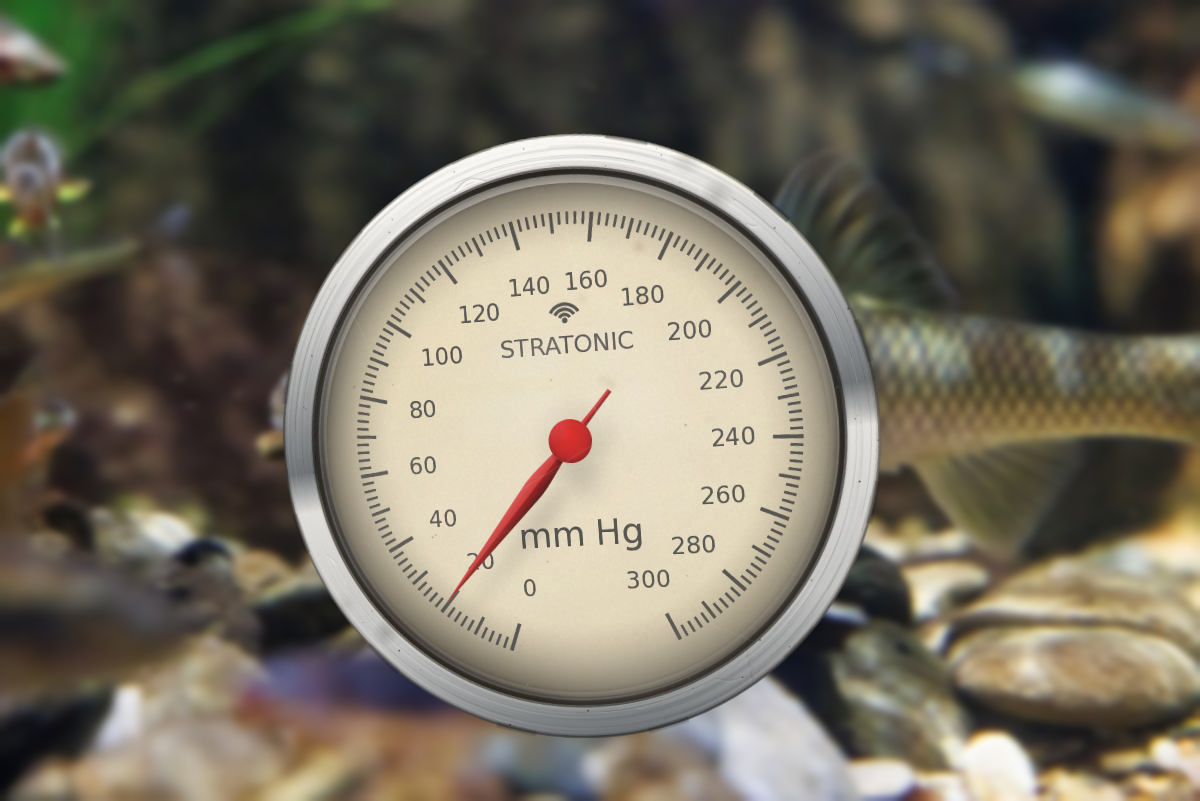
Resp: 20 mmHg
